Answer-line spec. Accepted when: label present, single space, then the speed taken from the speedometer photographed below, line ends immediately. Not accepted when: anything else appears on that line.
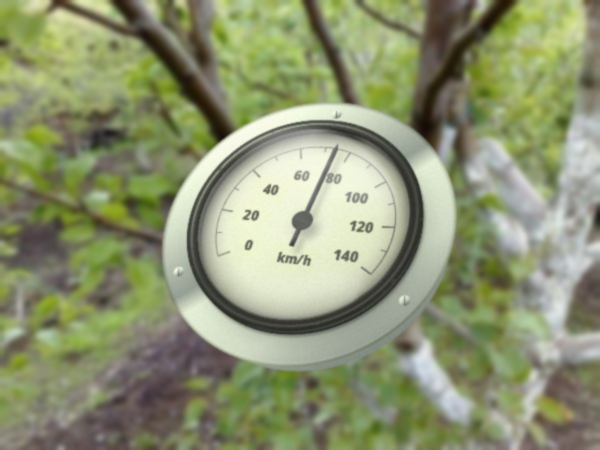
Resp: 75 km/h
